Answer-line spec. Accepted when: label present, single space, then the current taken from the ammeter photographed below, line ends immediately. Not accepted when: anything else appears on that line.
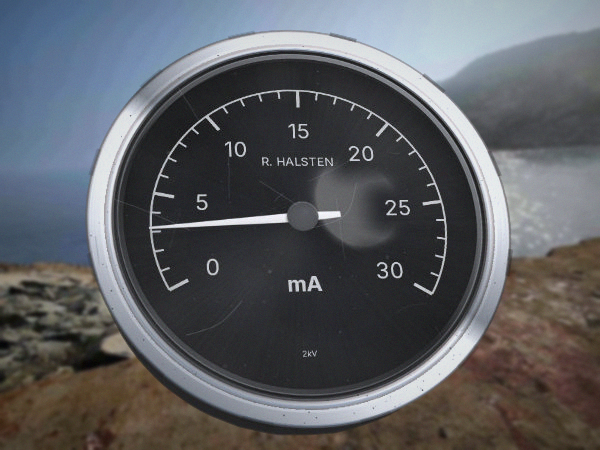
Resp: 3 mA
